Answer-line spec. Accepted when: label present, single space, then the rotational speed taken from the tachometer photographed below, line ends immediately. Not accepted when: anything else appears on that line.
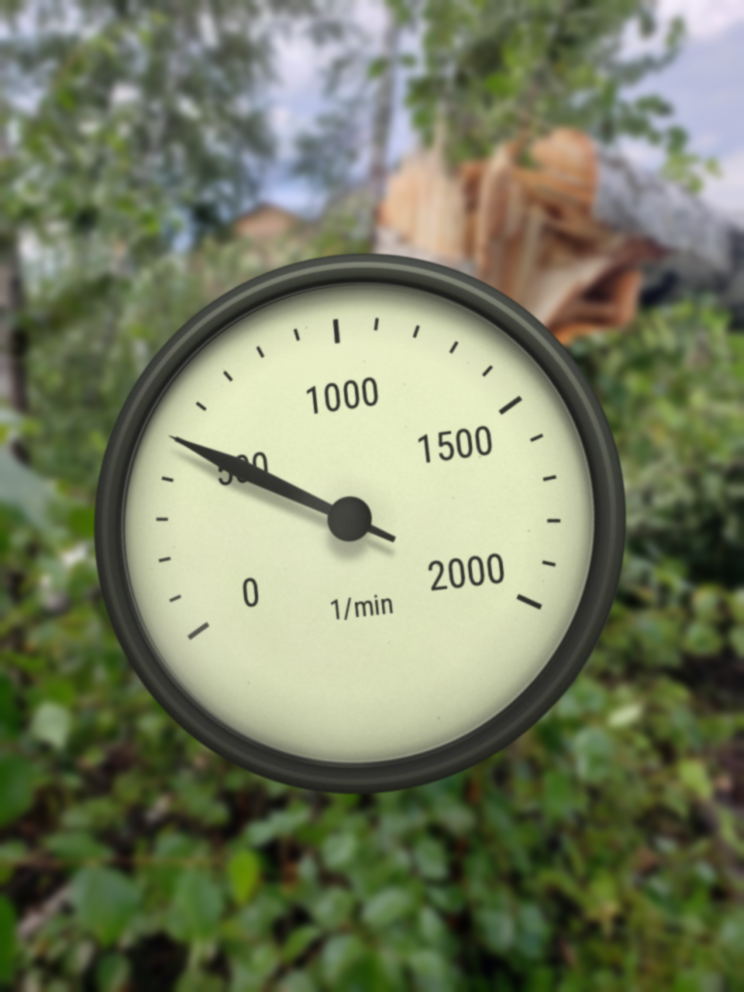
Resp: 500 rpm
